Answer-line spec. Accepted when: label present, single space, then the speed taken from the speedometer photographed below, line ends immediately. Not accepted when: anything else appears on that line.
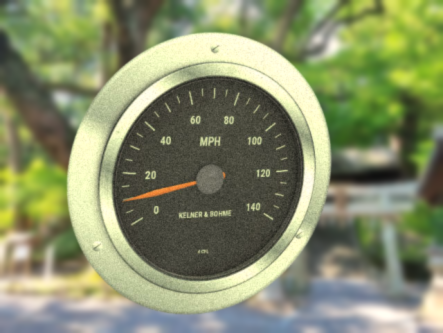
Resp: 10 mph
